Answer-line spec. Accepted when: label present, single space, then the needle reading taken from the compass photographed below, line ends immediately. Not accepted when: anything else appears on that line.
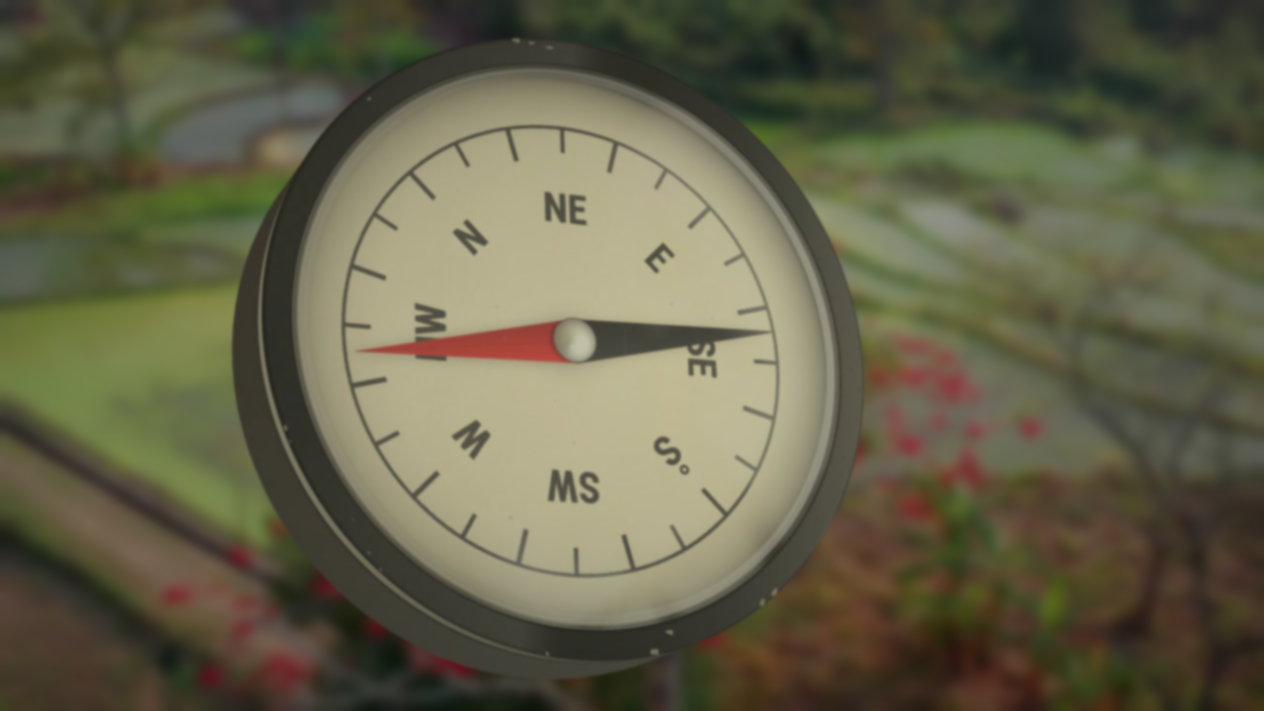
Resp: 307.5 °
